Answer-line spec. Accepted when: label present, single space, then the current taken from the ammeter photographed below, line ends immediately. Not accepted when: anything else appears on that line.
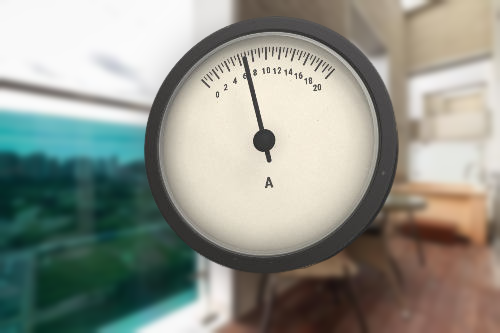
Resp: 7 A
